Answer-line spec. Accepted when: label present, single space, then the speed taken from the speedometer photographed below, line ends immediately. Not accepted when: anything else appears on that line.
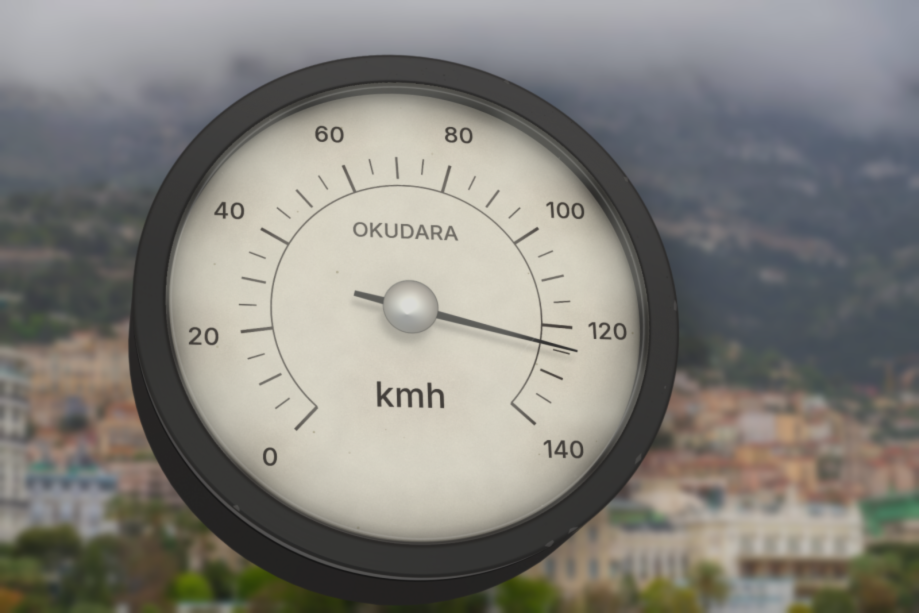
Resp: 125 km/h
